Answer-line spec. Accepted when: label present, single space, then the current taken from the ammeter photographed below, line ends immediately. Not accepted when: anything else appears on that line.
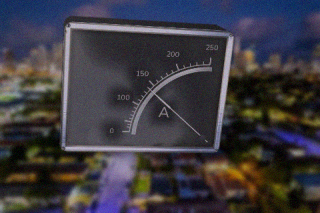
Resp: 140 A
